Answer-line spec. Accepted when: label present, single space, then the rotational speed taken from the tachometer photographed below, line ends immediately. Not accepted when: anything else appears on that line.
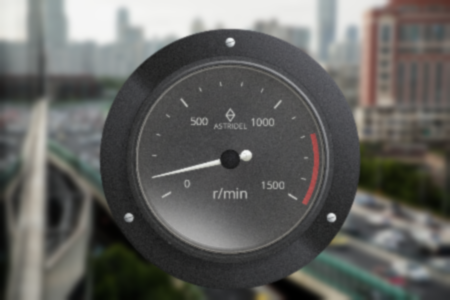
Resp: 100 rpm
